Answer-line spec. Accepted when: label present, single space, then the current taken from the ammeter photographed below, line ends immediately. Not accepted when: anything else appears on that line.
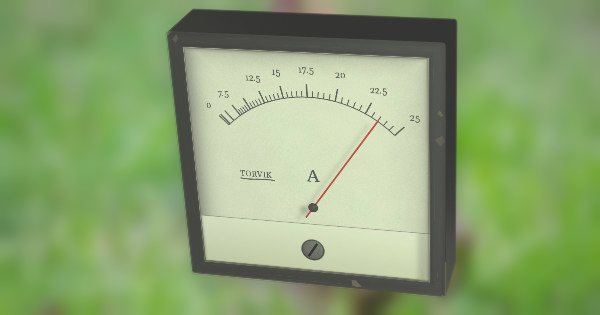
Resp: 23.5 A
